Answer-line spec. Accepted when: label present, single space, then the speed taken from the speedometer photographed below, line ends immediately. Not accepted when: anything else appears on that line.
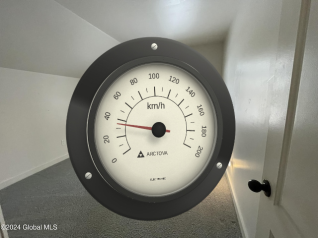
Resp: 35 km/h
